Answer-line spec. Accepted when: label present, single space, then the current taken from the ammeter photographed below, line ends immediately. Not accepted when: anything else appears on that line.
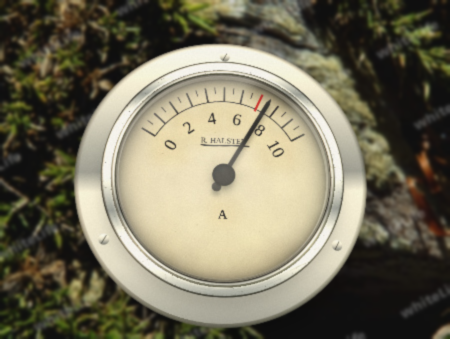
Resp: 7.5 A
